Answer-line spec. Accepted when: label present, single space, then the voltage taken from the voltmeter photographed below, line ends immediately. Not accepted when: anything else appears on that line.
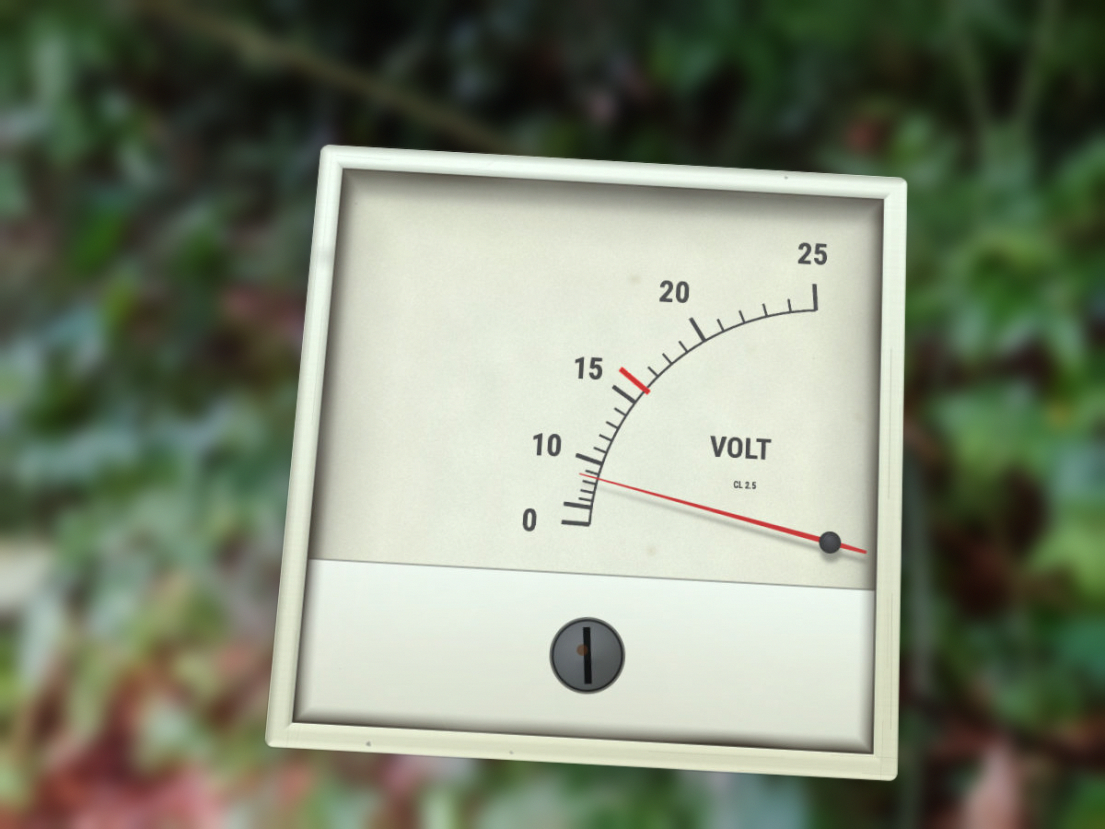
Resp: 8.5 V
